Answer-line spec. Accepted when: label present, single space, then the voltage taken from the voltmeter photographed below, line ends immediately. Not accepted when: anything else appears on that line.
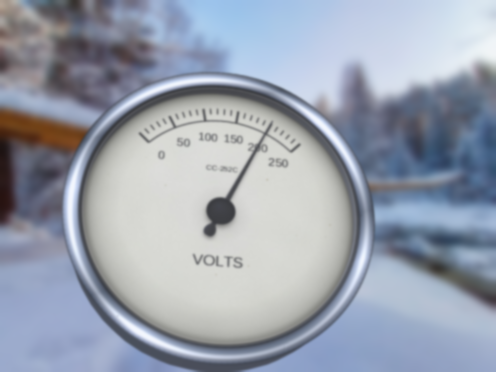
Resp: 200 V
